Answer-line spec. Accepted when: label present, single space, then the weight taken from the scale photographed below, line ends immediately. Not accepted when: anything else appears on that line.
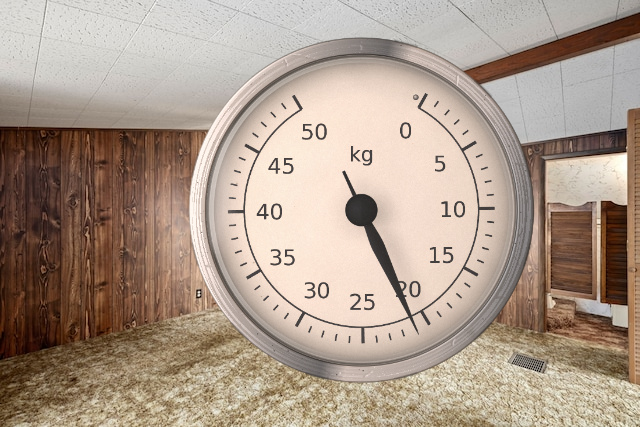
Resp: 21 kg
